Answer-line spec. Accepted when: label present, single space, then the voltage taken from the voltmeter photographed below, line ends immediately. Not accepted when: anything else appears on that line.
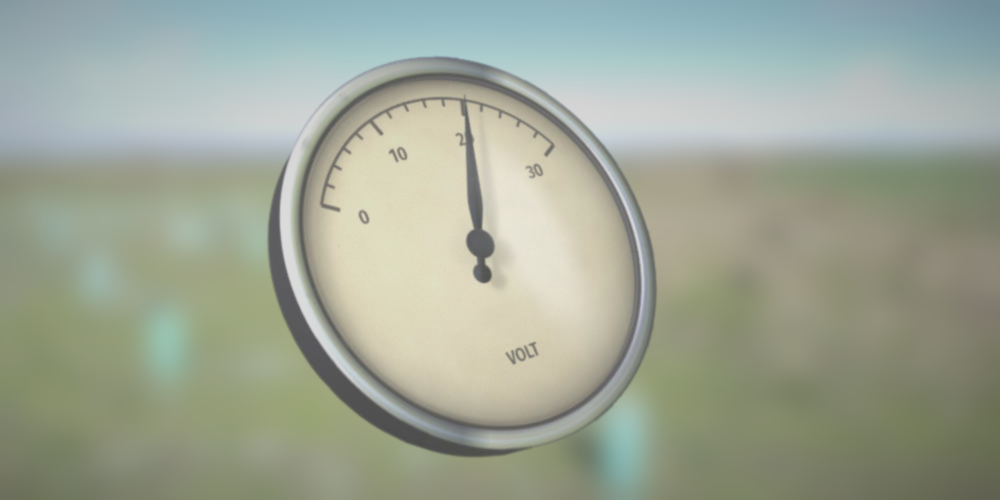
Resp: 20 V
